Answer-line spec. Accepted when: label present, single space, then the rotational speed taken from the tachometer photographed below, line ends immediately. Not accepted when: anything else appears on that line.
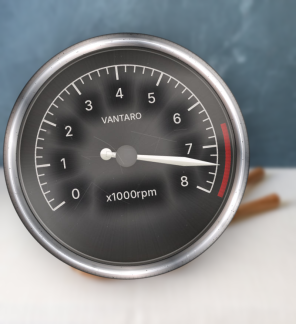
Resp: 7400 rpm
